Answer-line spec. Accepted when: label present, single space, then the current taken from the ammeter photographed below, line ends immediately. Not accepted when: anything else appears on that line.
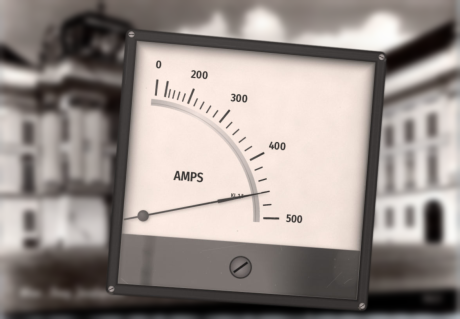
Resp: 460 A
